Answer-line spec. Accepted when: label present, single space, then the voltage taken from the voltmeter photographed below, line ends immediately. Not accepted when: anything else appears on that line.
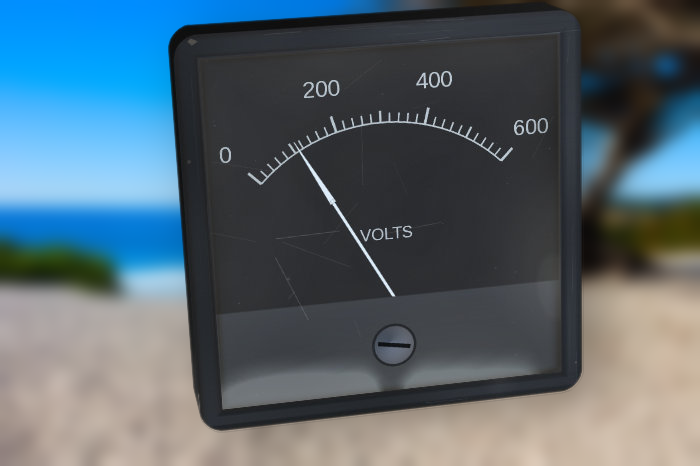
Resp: 110 V
